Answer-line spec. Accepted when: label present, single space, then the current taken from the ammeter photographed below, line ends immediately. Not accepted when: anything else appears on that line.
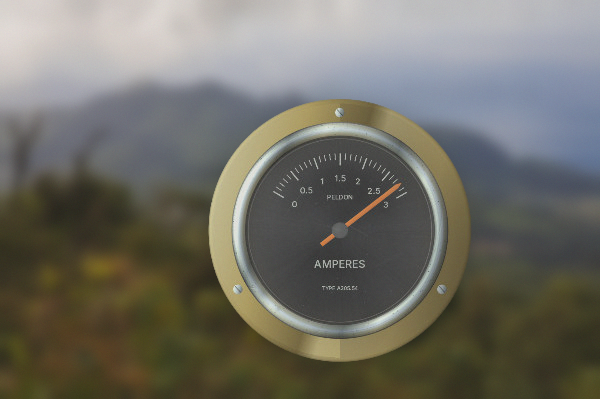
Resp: 2.8 A
